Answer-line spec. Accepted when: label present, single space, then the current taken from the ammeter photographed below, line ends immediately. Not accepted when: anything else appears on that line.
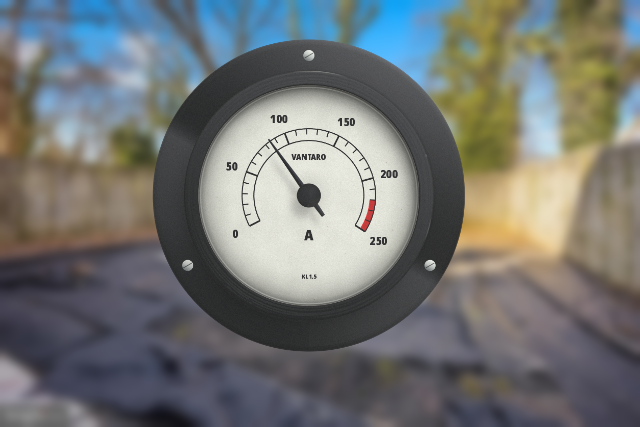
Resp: 85 A
